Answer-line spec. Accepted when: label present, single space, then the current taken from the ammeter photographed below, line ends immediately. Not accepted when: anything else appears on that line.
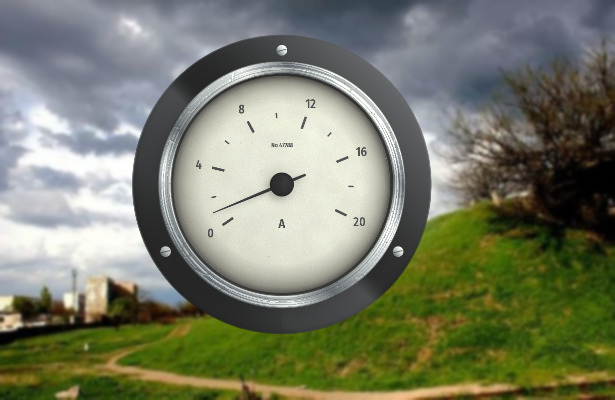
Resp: 1 A
